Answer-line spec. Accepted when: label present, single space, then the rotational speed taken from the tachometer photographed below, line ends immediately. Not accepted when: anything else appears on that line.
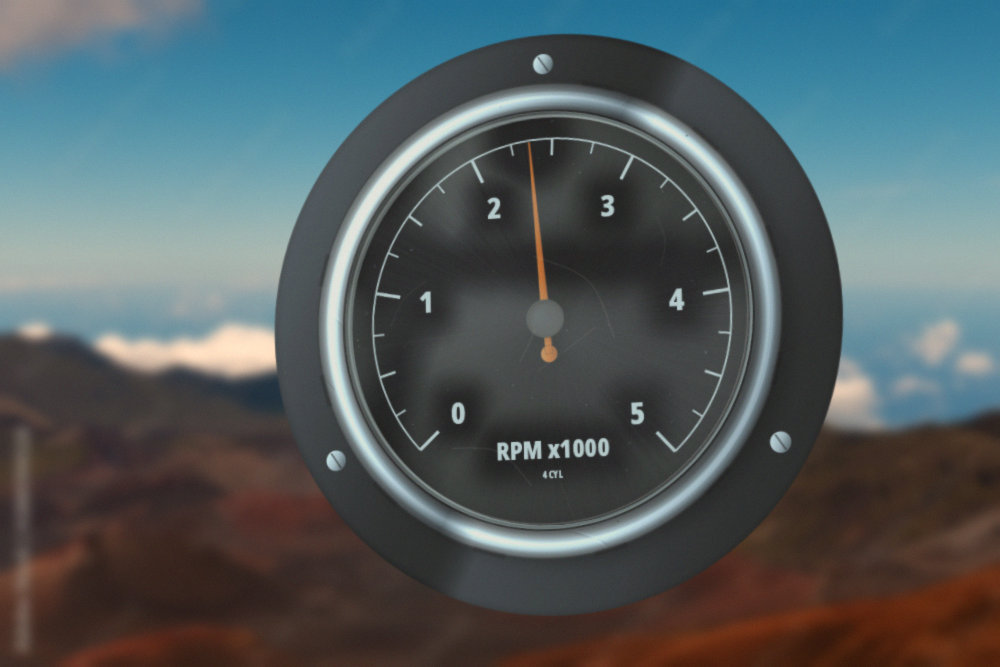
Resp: 2375 rpm
